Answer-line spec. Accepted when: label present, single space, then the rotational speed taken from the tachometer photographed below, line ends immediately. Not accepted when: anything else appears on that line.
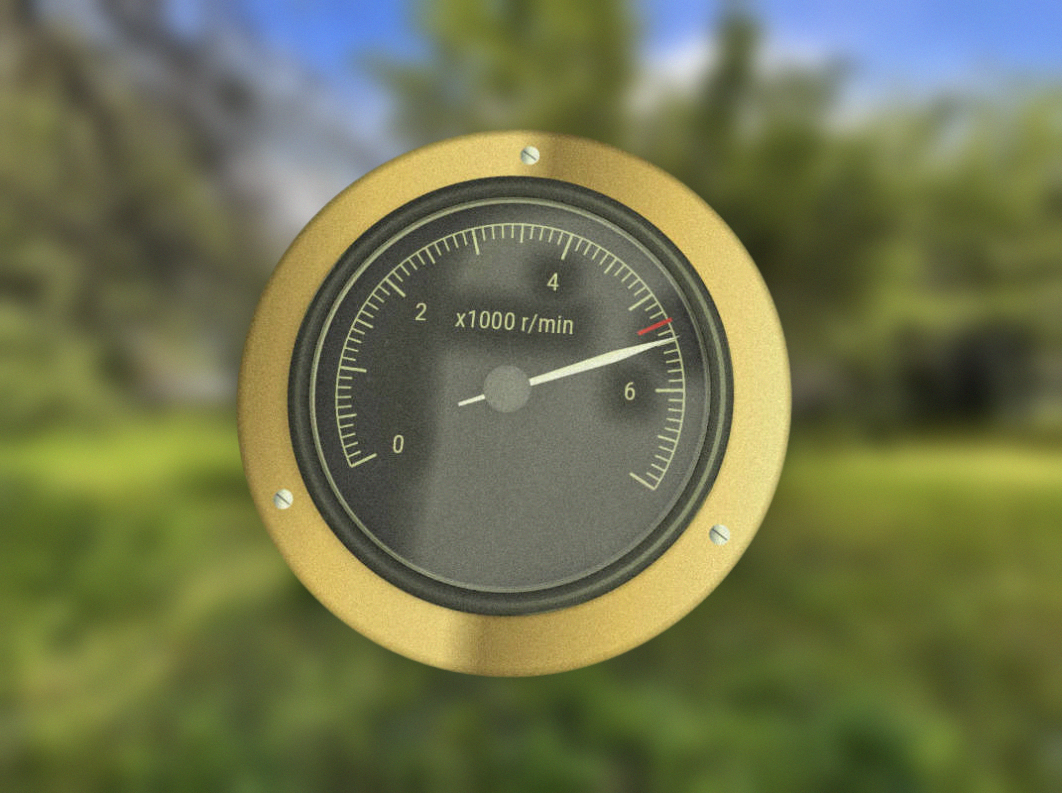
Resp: 5500 rpm
